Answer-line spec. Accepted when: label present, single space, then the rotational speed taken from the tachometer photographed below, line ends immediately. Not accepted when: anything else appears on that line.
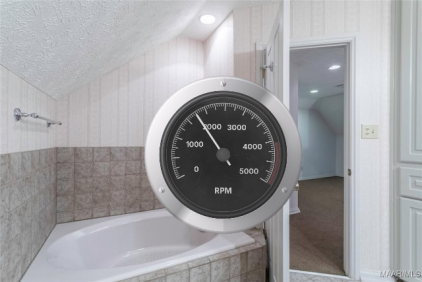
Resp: 1750 rpm
